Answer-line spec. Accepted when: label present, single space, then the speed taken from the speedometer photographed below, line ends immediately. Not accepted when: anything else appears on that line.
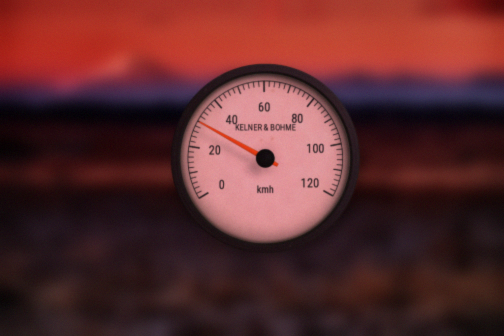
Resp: 30 km/h
